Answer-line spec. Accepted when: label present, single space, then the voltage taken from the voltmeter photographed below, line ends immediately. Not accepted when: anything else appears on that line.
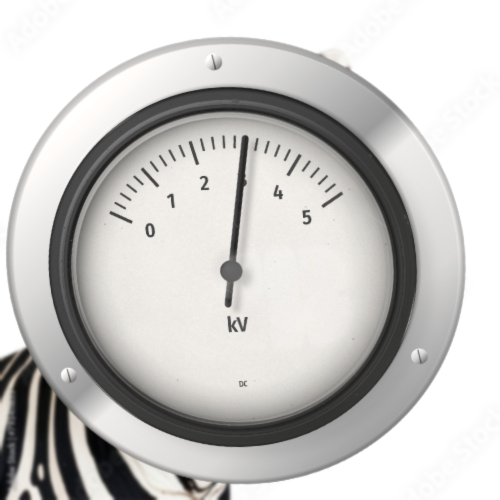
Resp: 3 kV
